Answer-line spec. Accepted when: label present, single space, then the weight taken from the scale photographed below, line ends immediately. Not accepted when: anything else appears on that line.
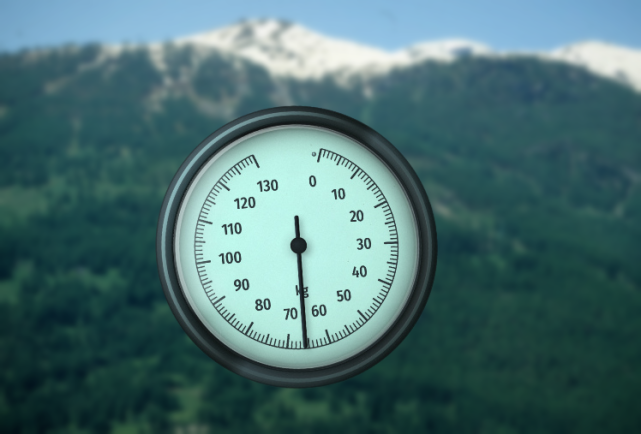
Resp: 66 kg
